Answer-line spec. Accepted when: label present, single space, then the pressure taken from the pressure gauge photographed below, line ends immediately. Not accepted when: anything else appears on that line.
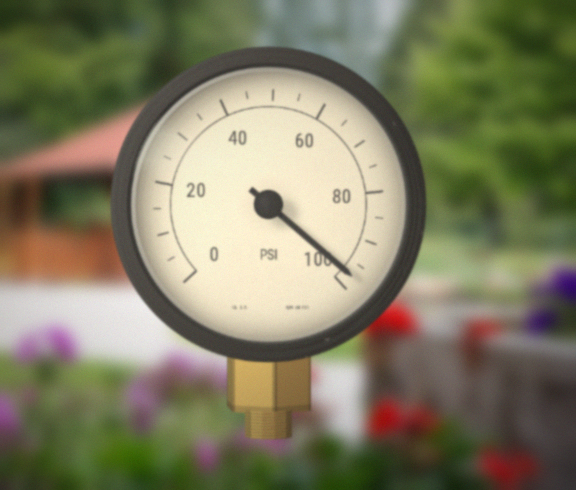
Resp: 97.5 psi
